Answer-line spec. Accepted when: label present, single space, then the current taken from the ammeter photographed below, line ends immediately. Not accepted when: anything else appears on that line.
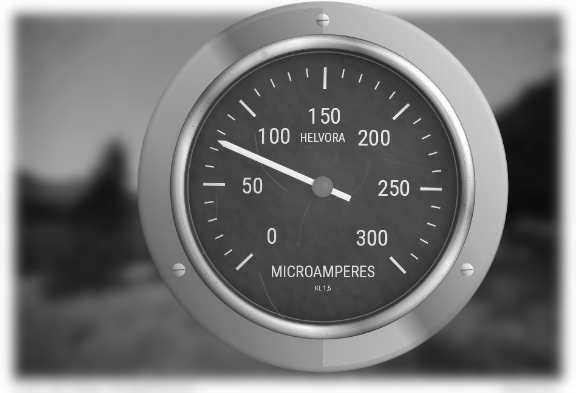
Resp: 75 µA
